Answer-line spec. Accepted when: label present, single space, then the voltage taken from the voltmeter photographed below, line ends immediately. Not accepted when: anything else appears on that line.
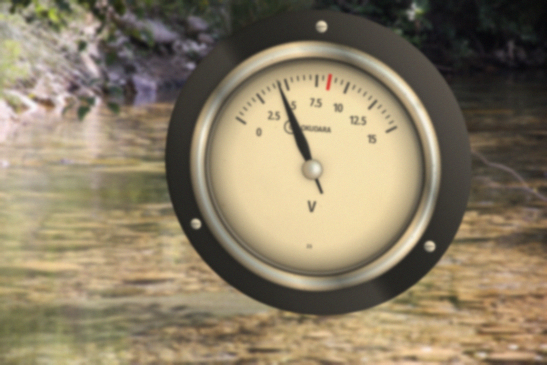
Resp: 4.5 V
